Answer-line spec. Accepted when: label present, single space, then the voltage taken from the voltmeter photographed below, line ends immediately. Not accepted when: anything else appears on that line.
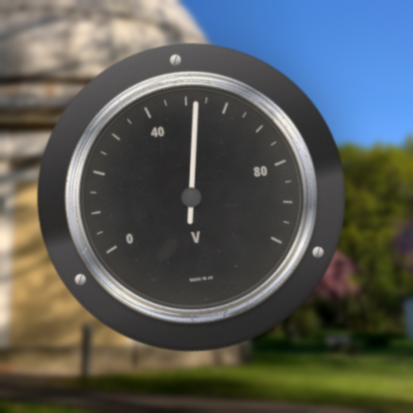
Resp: 52.5 V
